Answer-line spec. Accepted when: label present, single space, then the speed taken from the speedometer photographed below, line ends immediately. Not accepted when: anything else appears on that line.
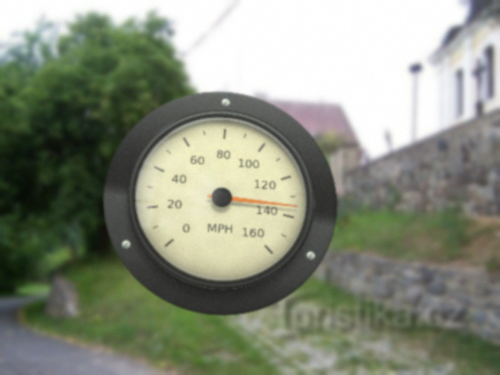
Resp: 135 mph
